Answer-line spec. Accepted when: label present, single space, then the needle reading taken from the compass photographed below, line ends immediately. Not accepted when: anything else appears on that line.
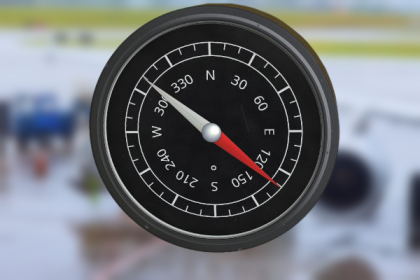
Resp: 130 °
